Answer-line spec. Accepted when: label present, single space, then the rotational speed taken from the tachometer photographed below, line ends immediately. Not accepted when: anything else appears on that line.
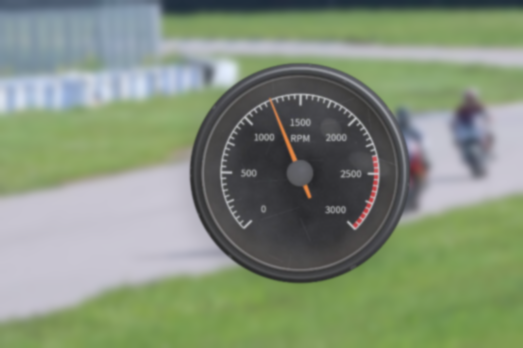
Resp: 1250 rpm
